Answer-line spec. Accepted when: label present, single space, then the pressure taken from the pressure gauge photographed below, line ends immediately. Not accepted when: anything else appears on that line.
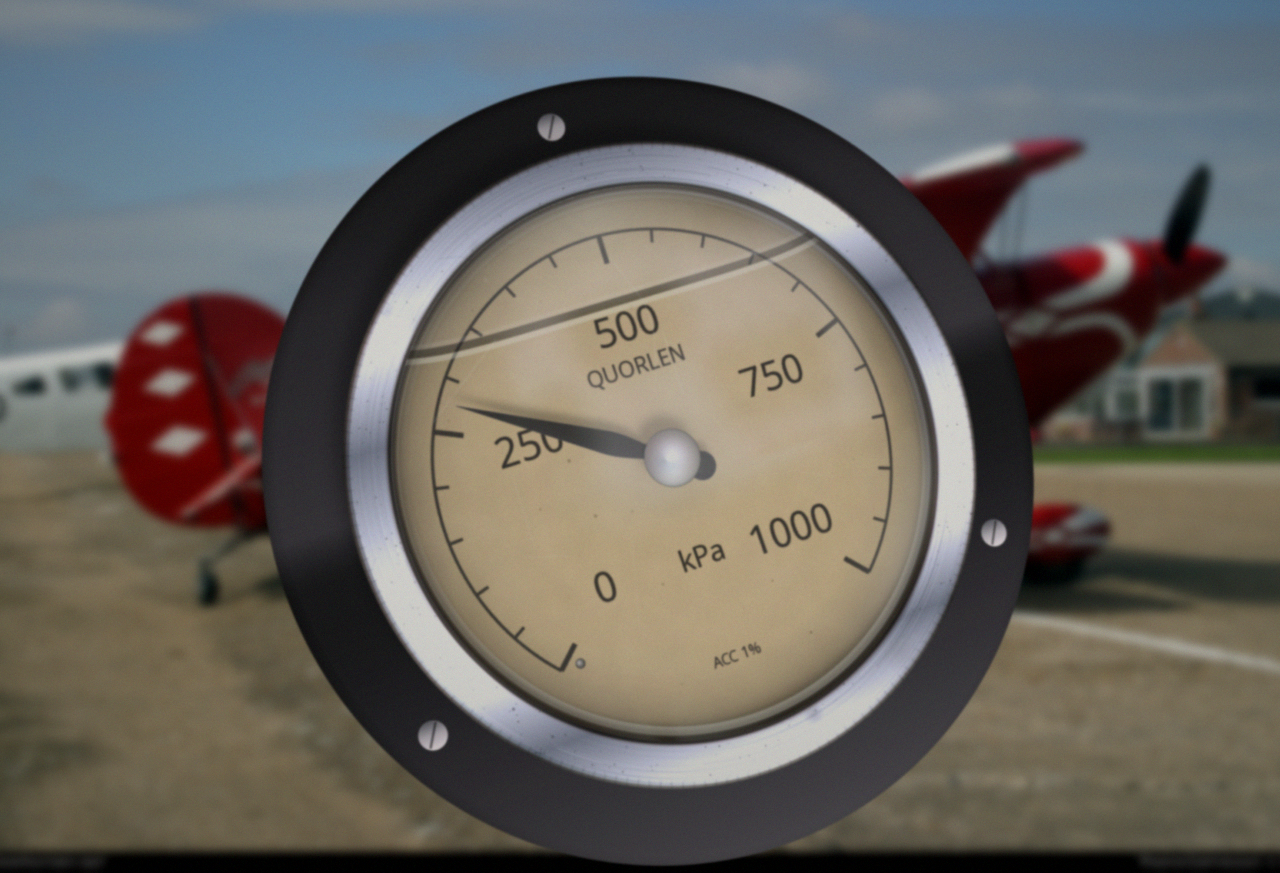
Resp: 275 kPa
